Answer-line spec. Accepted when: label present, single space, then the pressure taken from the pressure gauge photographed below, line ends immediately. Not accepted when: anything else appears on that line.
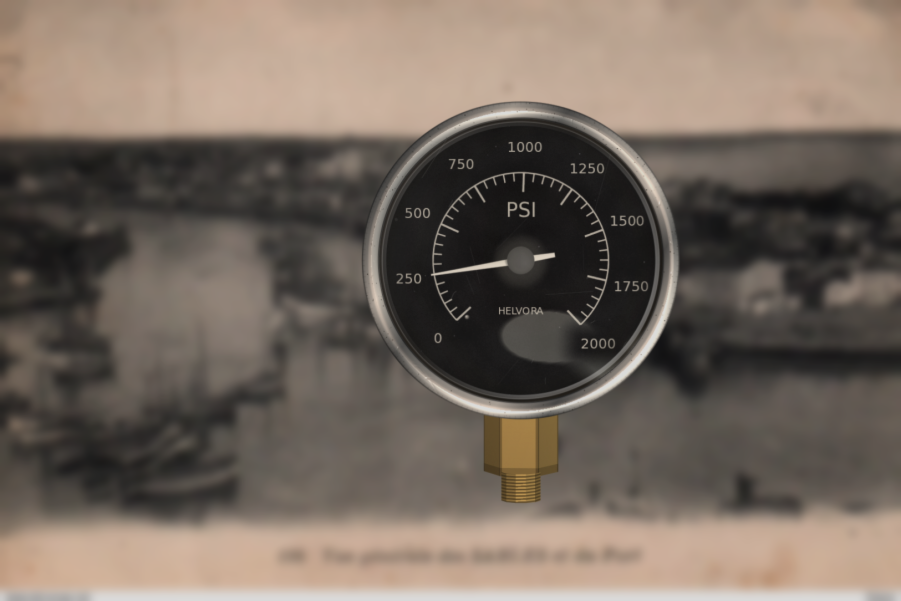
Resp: 250 psi
